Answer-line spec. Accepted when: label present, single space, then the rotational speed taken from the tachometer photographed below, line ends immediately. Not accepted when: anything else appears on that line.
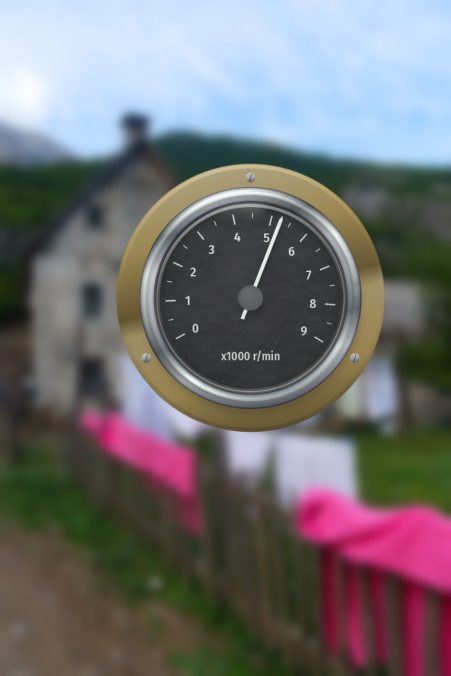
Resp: 5250 rpm
